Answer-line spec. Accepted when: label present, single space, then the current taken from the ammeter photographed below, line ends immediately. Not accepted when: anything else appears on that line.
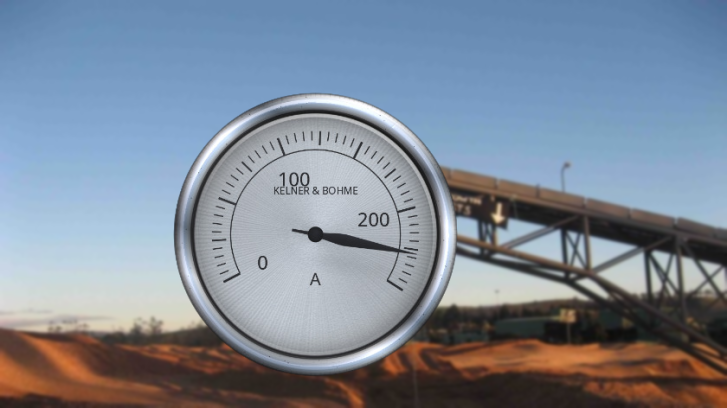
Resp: 227.5 A
